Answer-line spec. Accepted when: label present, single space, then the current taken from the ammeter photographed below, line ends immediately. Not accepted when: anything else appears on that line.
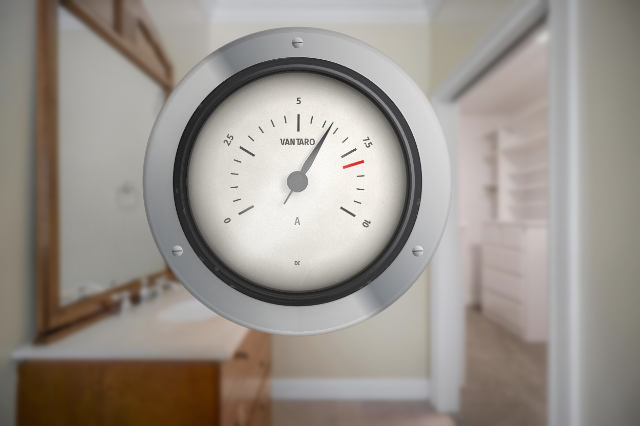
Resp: 6.25 A
